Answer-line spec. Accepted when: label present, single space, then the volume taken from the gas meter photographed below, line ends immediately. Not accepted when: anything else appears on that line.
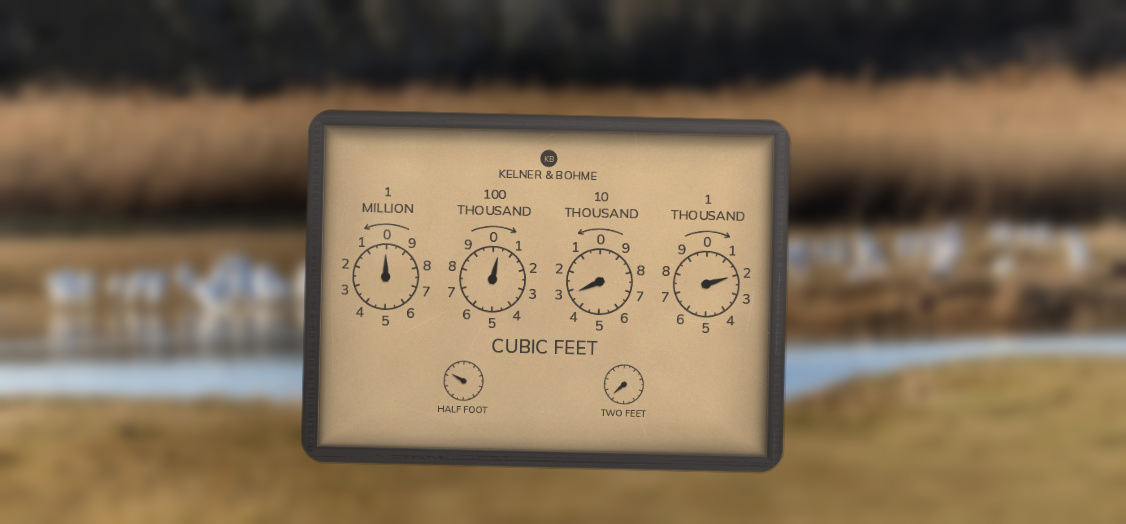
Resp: 3200 ft³
